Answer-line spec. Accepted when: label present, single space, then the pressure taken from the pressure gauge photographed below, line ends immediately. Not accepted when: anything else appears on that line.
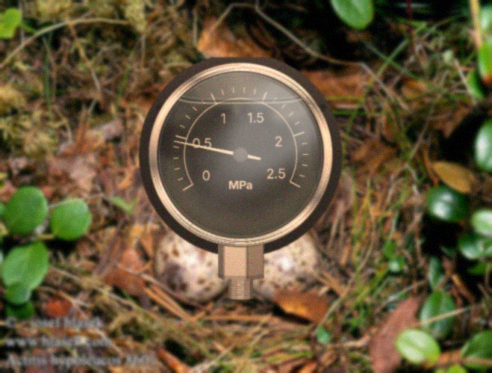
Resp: 0.45 MPa
